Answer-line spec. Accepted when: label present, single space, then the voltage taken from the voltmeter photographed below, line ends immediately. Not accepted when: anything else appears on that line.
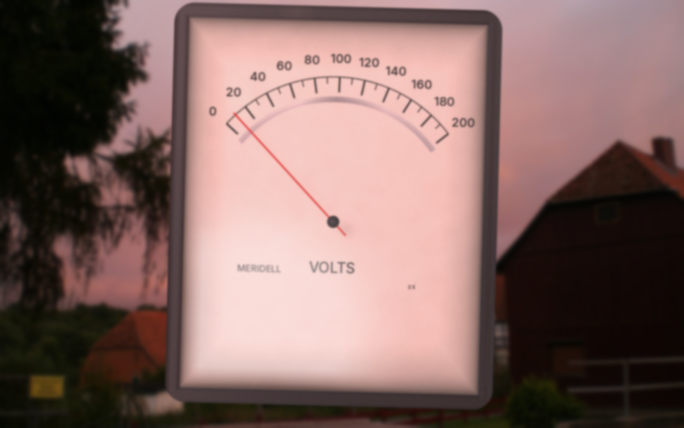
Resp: 10 V
